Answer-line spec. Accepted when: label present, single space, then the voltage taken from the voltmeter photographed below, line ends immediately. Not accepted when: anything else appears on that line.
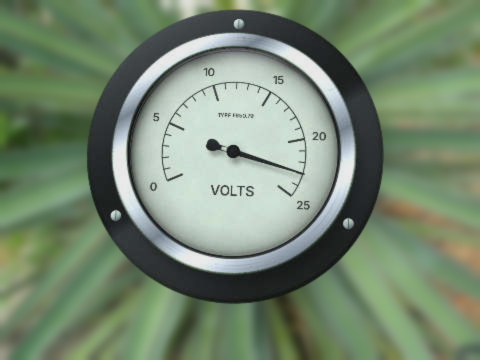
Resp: 23 V
